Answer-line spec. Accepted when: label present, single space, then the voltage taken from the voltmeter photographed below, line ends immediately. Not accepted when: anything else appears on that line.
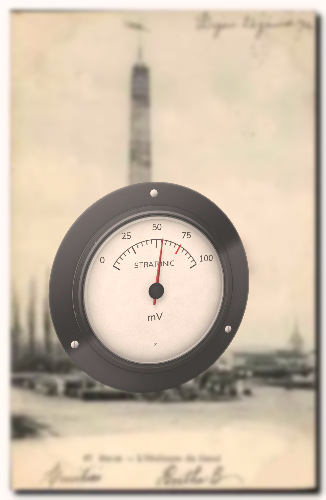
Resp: 55 mV
